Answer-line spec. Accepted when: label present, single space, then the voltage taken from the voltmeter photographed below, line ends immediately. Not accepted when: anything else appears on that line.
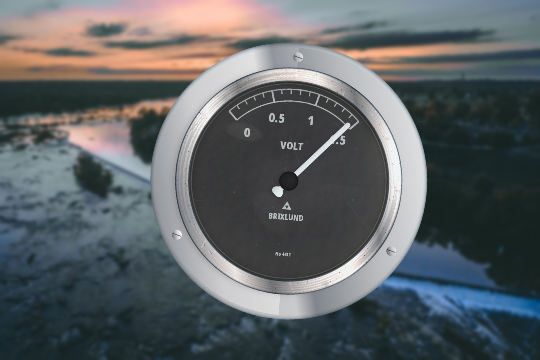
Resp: 1.45 V
